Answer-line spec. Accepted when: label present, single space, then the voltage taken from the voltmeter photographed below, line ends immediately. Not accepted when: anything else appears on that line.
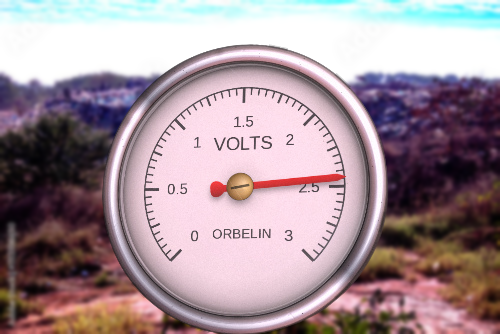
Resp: 2.45 V
